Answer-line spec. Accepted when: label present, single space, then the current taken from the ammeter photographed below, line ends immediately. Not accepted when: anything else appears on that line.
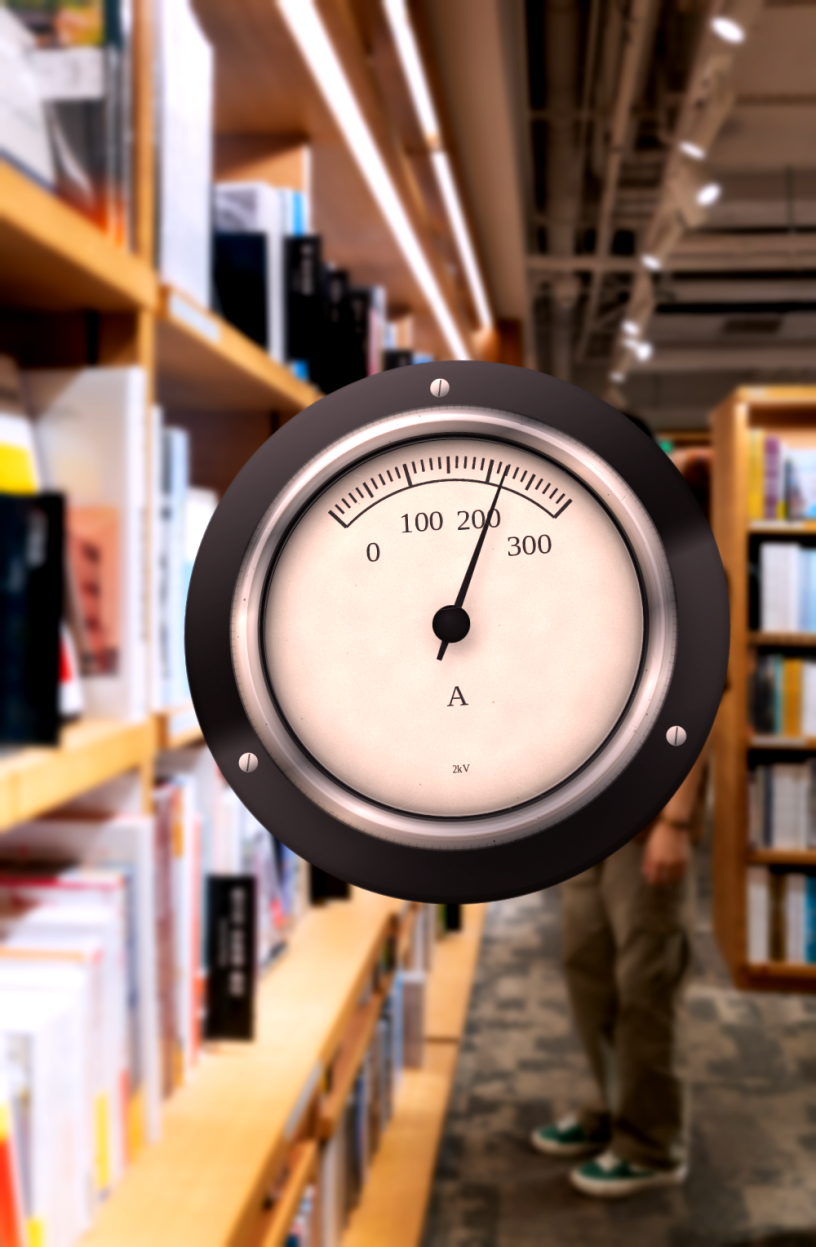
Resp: 220 A
